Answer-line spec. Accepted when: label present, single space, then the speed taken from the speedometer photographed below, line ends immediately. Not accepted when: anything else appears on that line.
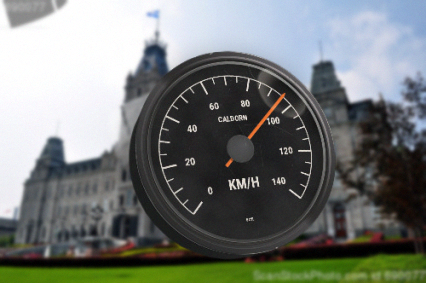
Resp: 95 km/h
